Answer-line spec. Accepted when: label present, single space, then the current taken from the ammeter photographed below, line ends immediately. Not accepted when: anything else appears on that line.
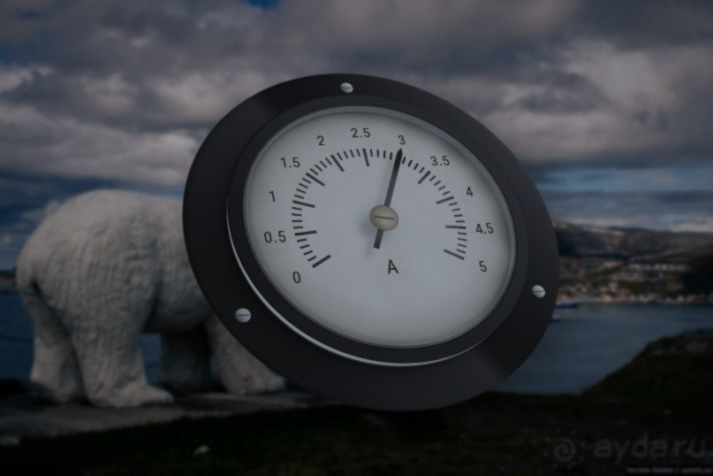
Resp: 3 A
